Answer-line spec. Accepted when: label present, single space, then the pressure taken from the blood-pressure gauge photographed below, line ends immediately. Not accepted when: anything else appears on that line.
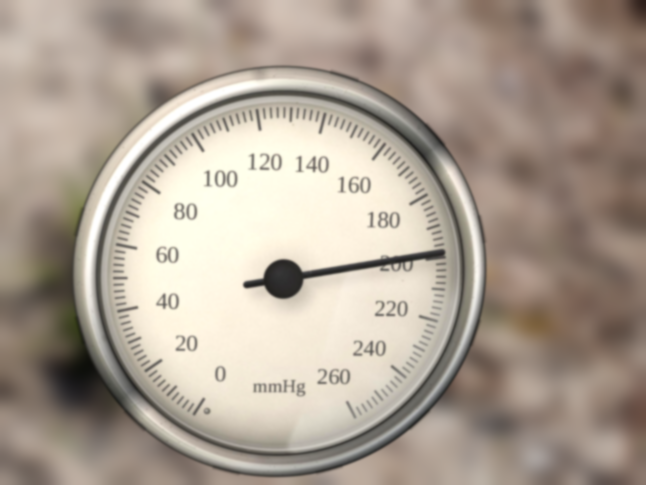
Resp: 198 mmHg
